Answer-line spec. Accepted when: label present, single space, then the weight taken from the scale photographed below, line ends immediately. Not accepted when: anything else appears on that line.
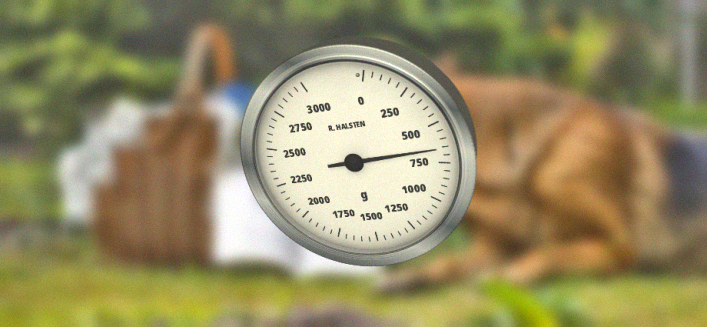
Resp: 650 g
